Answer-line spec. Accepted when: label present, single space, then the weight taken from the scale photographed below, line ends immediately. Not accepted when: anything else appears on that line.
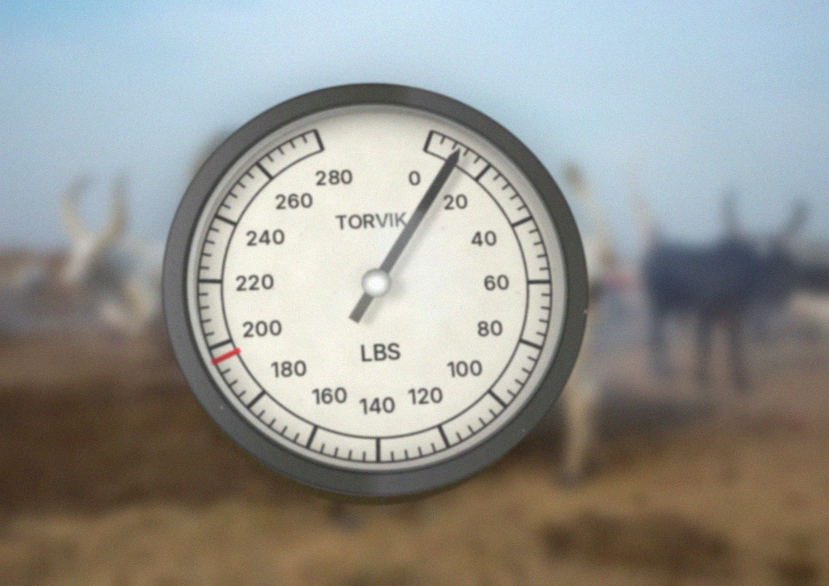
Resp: 10 lb
